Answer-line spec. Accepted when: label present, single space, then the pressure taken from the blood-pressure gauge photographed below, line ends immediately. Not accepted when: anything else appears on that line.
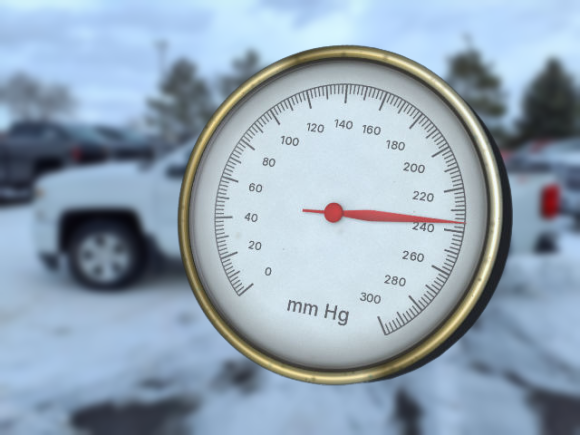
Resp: 236 mmHg
